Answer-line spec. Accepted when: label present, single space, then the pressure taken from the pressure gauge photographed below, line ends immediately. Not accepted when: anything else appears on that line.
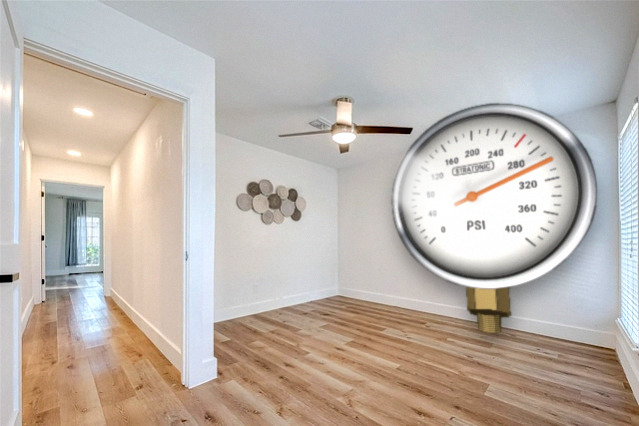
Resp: 300 psi
